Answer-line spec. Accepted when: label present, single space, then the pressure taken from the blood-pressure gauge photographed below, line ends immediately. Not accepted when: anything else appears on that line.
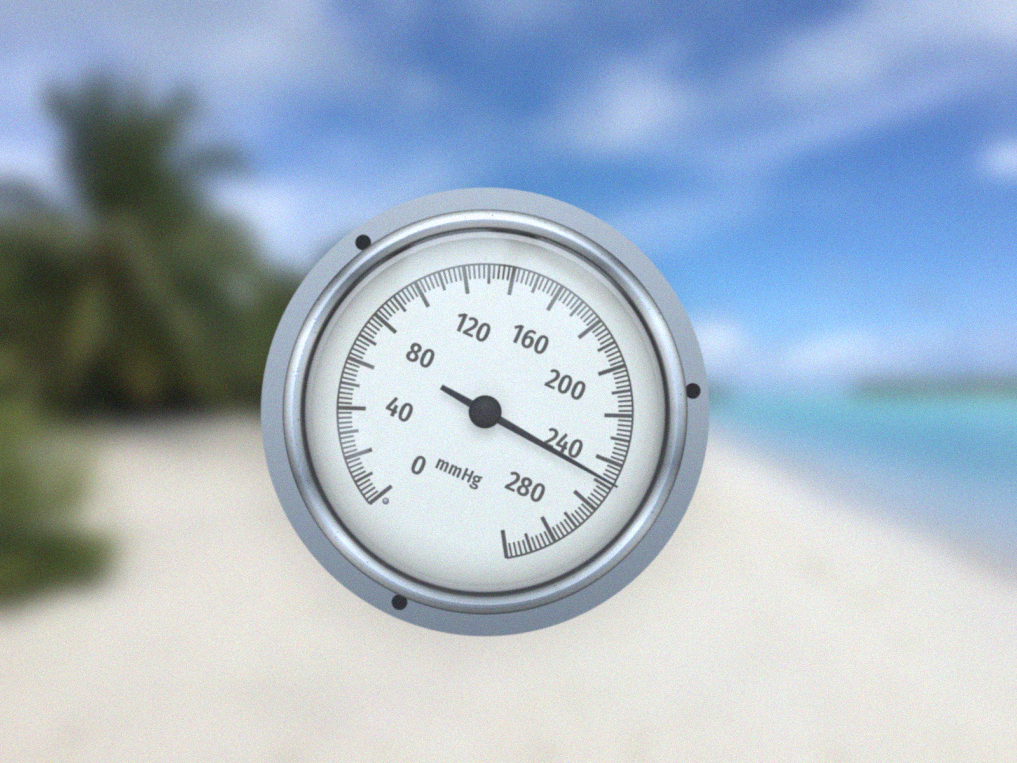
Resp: 248 mmHg
